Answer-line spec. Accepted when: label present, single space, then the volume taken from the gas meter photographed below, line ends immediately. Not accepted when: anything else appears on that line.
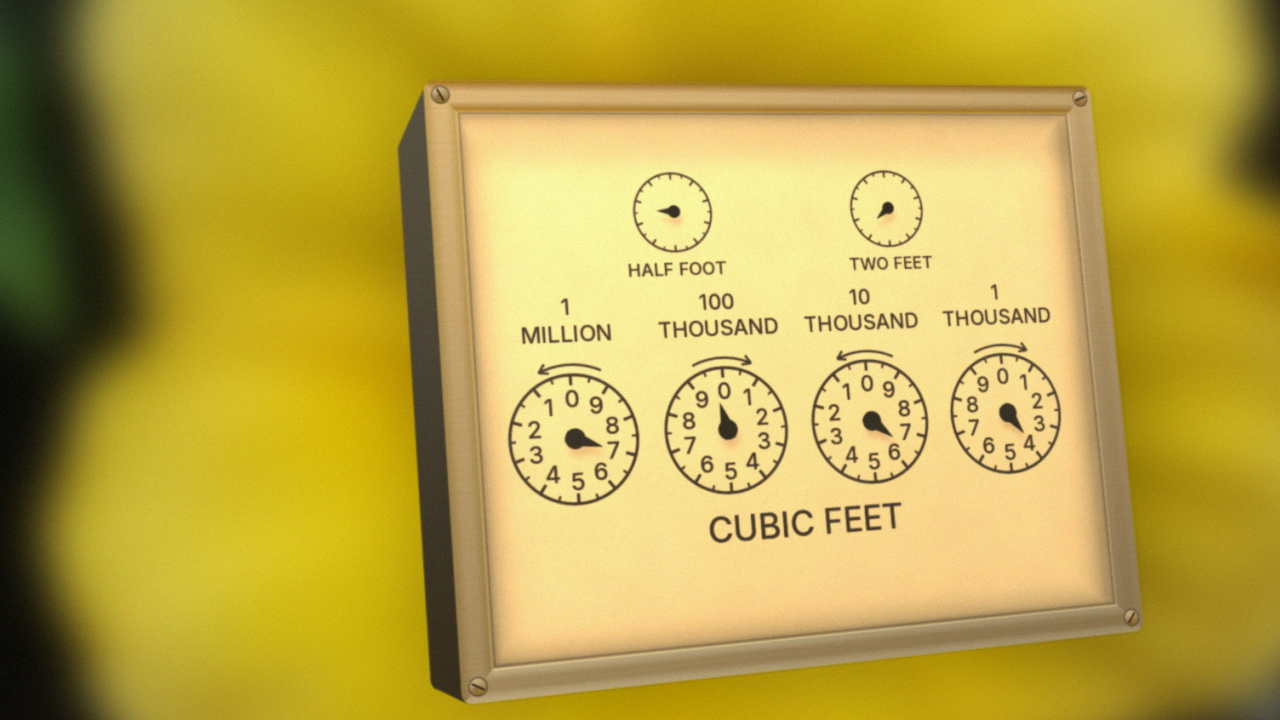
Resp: 696400 ft³
